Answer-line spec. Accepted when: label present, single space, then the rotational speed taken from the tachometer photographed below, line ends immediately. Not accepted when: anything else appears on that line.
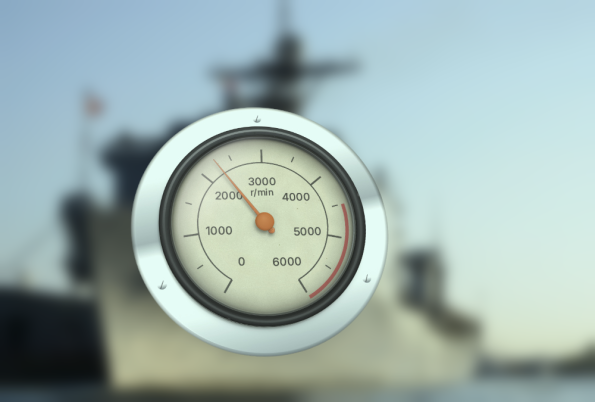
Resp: 2250 rpm
